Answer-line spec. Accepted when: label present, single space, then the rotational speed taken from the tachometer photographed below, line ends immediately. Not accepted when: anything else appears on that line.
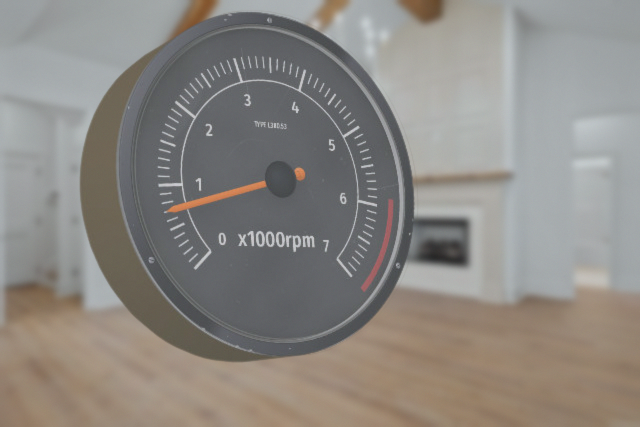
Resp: 700 rpm
